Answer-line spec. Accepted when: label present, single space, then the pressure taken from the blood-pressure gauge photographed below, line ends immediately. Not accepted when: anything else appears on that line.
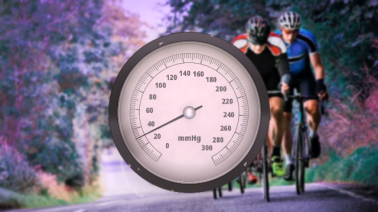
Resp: 30 mmHg
